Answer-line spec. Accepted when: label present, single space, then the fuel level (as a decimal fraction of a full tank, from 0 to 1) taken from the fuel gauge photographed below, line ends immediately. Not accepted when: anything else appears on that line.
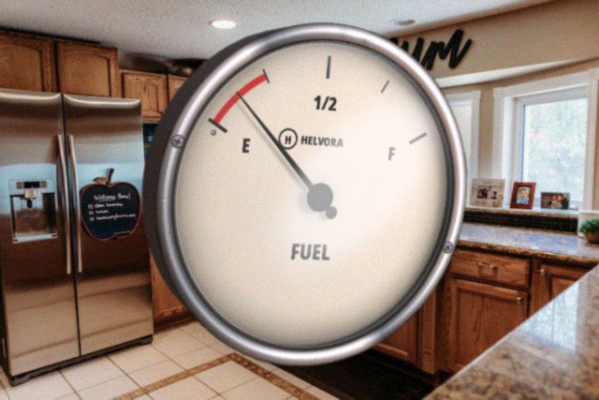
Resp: 0.125
